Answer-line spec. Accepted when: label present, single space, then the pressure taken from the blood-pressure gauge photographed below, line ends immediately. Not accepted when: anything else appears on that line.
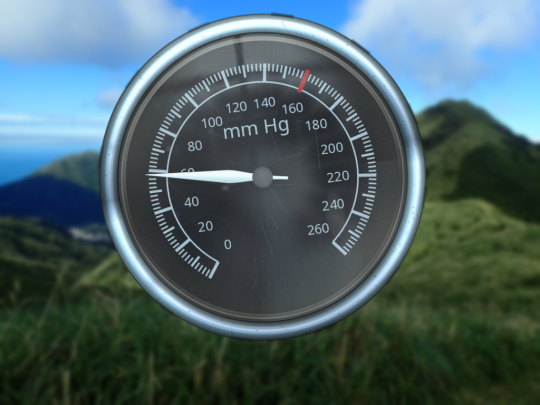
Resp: 58 mmHg
